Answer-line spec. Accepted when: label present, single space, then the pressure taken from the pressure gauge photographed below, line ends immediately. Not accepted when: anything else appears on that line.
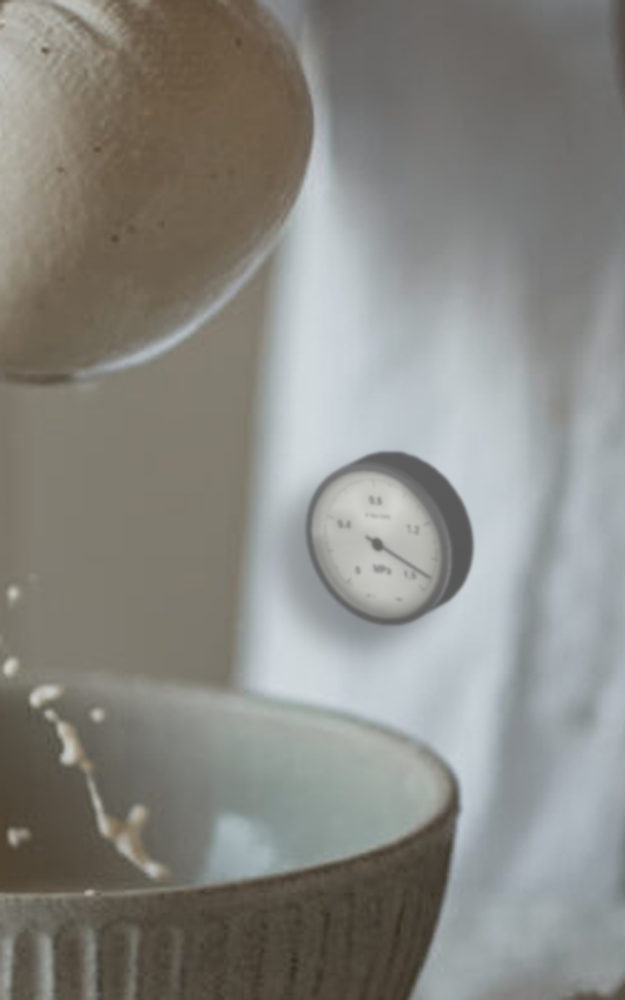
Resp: 1.5 MPa
